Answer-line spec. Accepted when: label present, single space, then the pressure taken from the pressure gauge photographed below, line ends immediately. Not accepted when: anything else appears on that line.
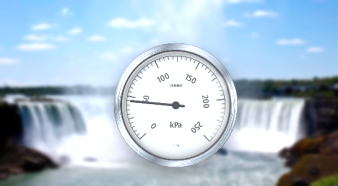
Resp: 45 kPa
